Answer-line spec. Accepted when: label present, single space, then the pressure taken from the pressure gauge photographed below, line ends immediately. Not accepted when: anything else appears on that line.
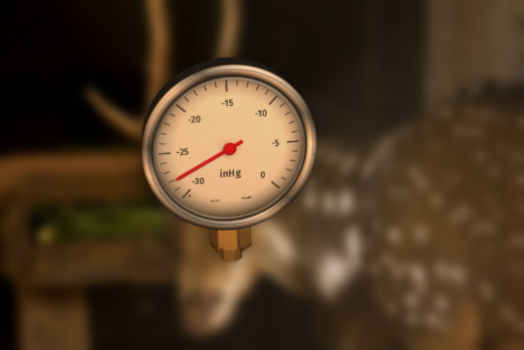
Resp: -28 inHg
